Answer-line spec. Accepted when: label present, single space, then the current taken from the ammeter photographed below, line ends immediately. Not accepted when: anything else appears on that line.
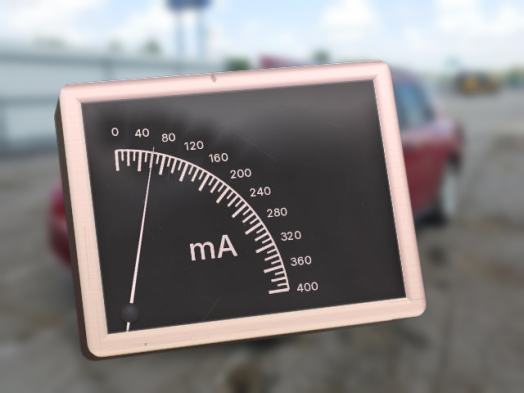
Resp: 60 mA
